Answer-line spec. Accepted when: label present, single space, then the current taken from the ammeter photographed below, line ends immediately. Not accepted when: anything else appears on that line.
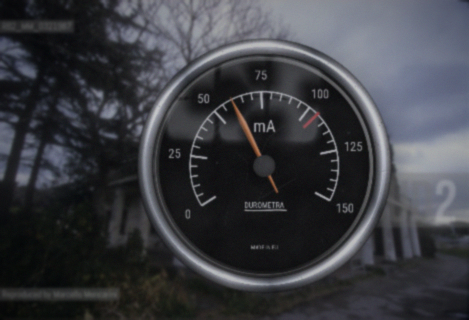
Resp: 60 mA
